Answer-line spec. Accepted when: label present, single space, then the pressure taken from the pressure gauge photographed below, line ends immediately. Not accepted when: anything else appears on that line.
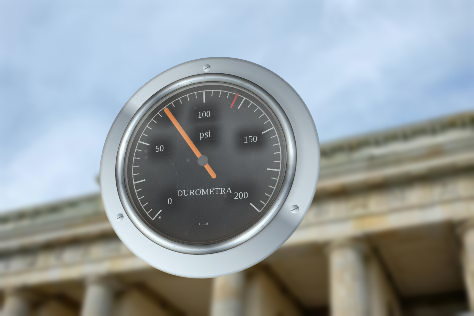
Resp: 75 psi
